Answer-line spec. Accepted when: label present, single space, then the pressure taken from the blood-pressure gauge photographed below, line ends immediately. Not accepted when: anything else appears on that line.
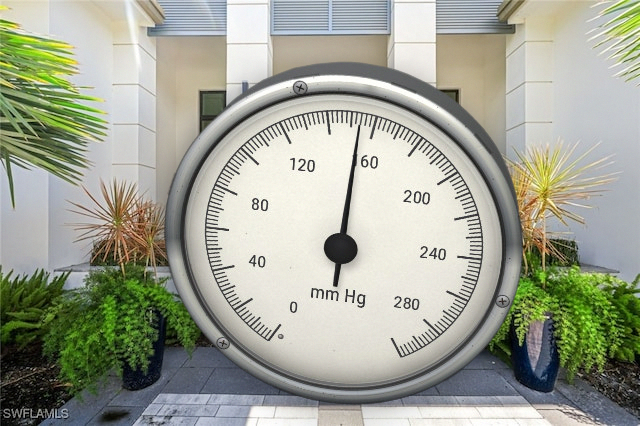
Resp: 154 mmHg
